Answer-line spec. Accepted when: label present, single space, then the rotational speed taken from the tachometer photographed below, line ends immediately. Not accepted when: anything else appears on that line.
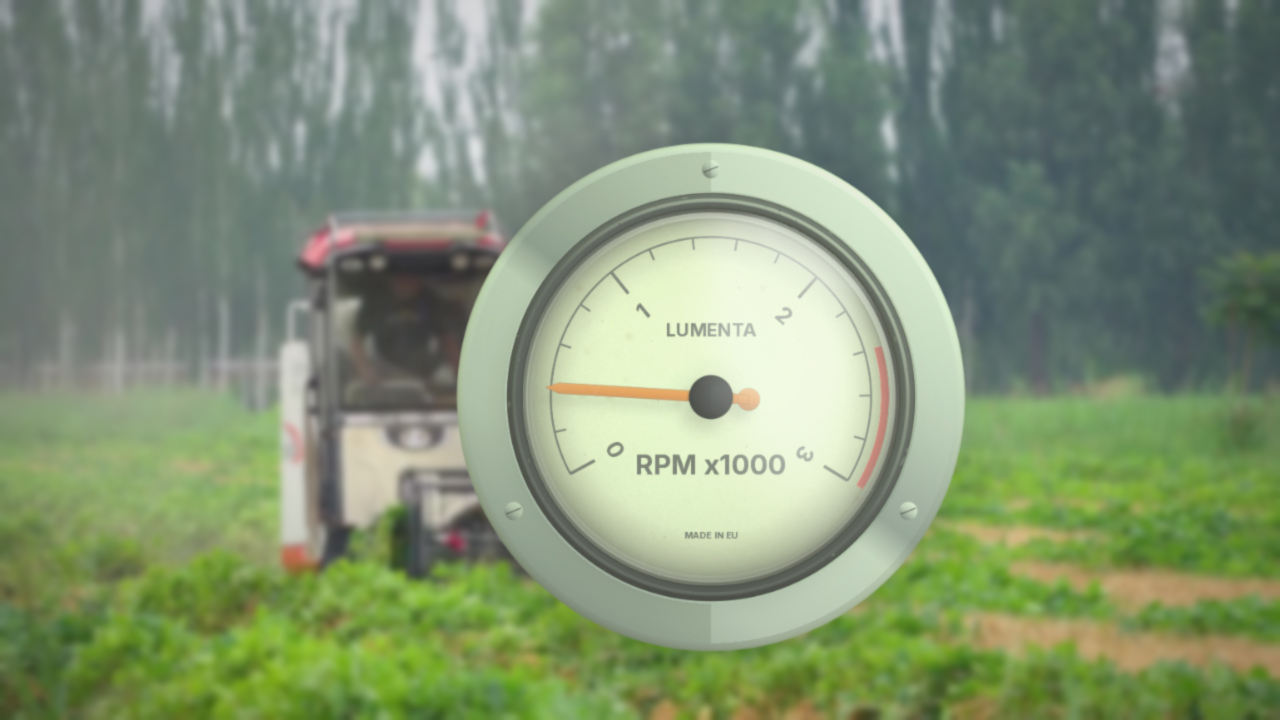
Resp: 400 rpm
